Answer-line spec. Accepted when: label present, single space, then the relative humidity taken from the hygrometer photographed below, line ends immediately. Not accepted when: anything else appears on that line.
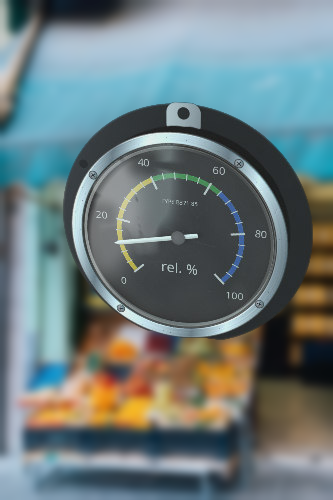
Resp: 12 %
